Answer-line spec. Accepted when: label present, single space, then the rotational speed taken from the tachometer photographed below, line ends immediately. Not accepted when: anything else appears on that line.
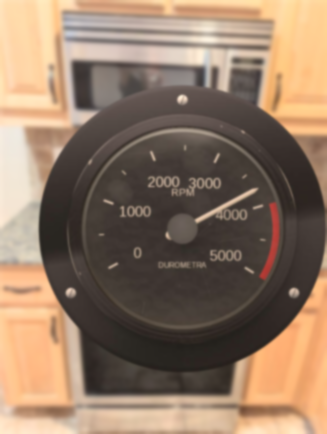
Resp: 3750 rpm
